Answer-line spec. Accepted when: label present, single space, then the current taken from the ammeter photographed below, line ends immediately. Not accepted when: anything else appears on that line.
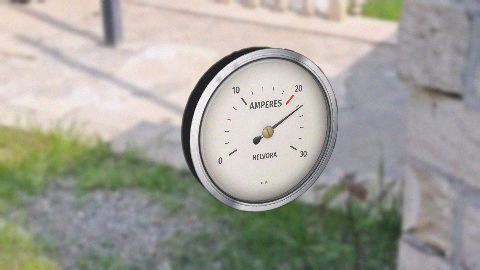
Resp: 22 A
